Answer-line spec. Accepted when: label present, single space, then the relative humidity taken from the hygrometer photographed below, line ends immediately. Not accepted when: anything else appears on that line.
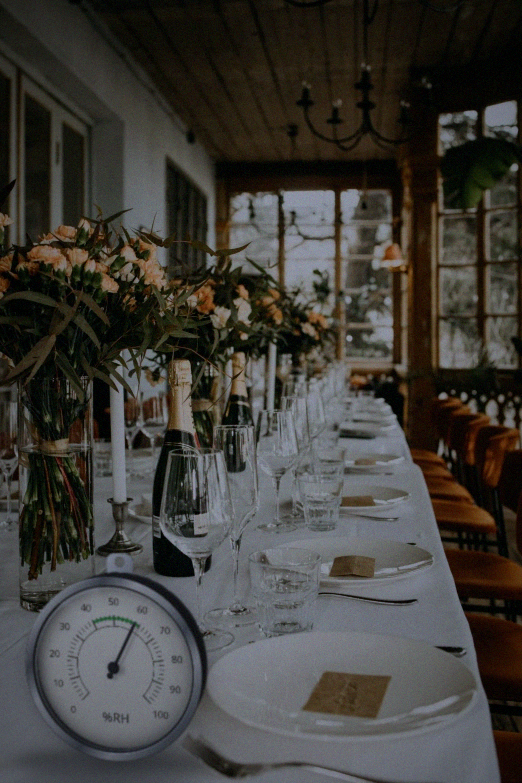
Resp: 60 %
